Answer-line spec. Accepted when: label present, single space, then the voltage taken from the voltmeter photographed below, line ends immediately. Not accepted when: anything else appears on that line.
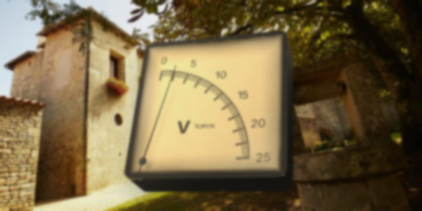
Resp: 2.5 V
